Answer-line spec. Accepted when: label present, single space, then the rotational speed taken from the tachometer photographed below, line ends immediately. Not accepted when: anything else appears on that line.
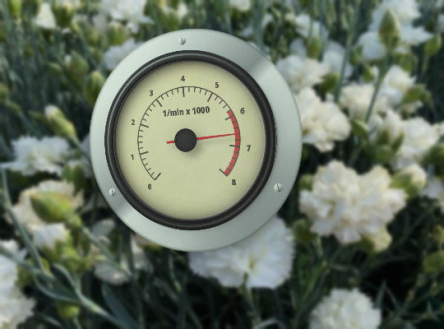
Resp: 6600 rpm
